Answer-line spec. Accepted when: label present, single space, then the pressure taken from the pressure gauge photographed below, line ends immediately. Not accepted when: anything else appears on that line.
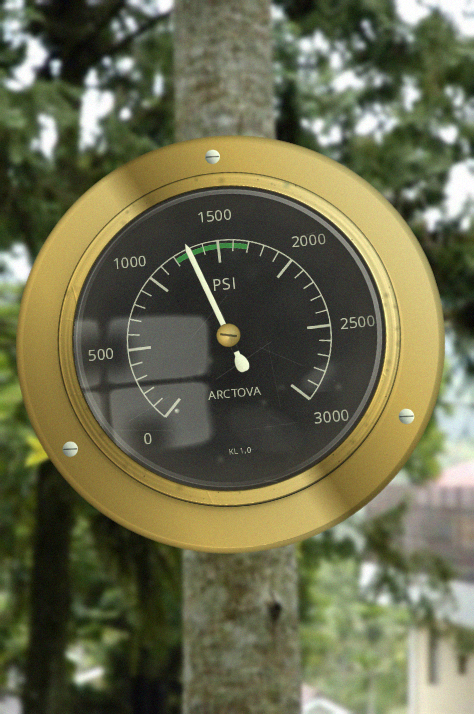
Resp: 1300 psi
